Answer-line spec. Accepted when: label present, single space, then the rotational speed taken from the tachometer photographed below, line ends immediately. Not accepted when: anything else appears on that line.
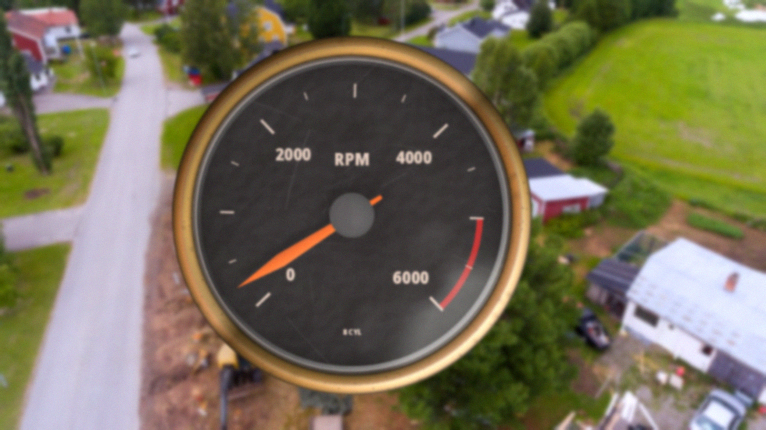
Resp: 250 rpm
